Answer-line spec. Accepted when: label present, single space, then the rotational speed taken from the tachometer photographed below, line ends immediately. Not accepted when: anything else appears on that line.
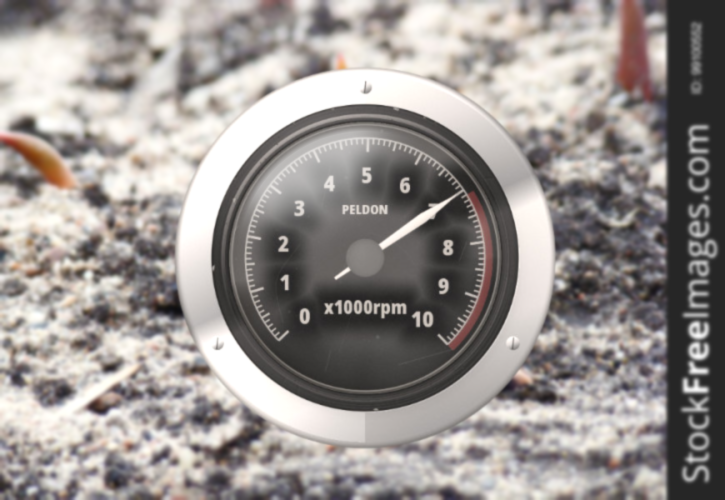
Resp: 7000 rpm
